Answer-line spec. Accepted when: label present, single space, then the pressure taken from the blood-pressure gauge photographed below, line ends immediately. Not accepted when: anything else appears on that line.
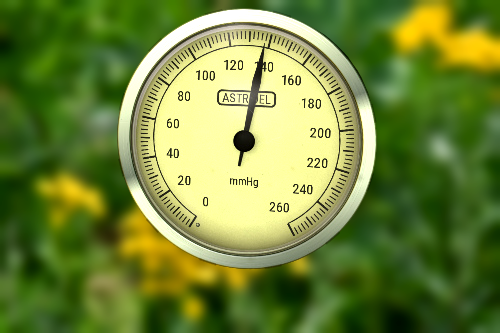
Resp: 138 mmHg
